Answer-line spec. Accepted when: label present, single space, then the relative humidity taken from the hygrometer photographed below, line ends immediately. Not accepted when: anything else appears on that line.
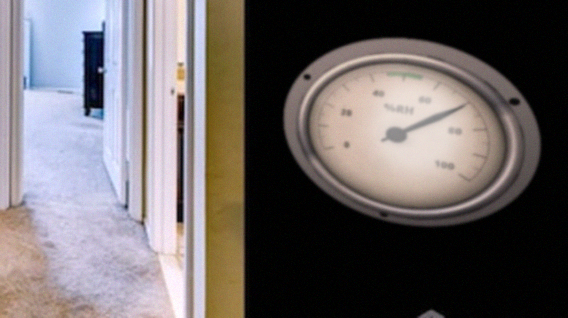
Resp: 70 %
